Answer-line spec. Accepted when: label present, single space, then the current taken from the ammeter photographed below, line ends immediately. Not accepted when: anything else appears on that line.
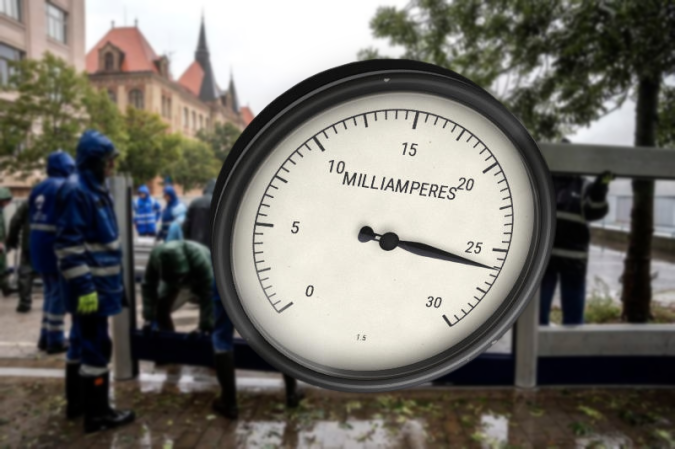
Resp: 26 mA
